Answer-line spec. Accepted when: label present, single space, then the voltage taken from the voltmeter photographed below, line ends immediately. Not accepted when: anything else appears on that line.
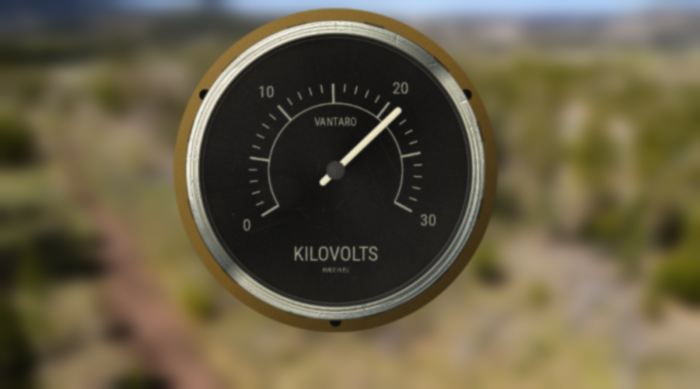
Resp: 21 kV
